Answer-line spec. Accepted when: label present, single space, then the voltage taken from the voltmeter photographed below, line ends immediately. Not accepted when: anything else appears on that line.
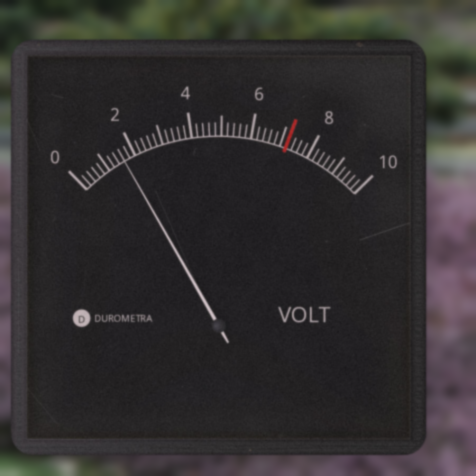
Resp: 1.6 V
